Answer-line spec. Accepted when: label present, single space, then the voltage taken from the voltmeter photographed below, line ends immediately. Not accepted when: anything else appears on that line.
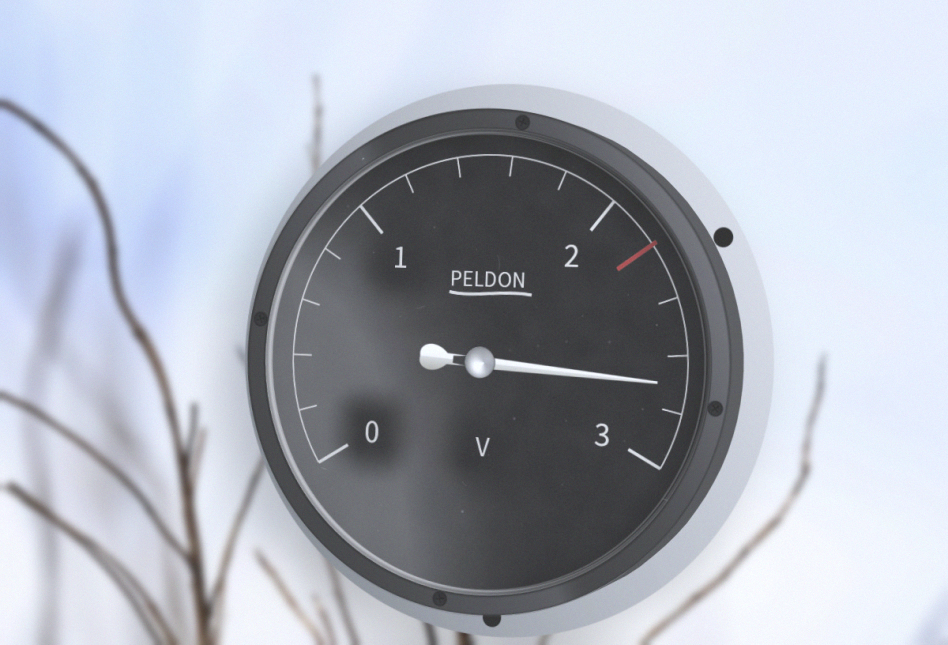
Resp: 2.7 V
